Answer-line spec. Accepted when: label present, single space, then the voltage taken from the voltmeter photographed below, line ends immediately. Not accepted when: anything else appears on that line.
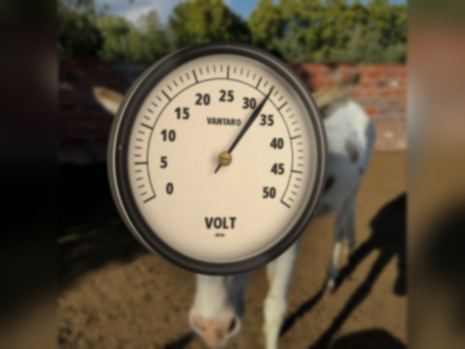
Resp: 32 V
